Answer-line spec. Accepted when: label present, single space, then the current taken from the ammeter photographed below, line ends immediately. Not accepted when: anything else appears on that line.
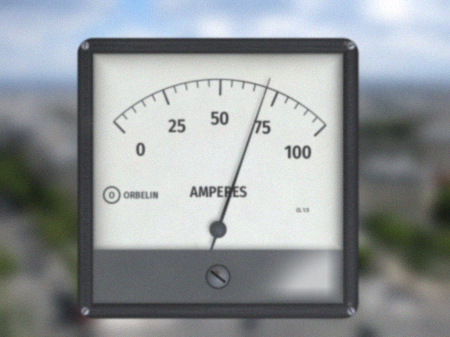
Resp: 70 A
